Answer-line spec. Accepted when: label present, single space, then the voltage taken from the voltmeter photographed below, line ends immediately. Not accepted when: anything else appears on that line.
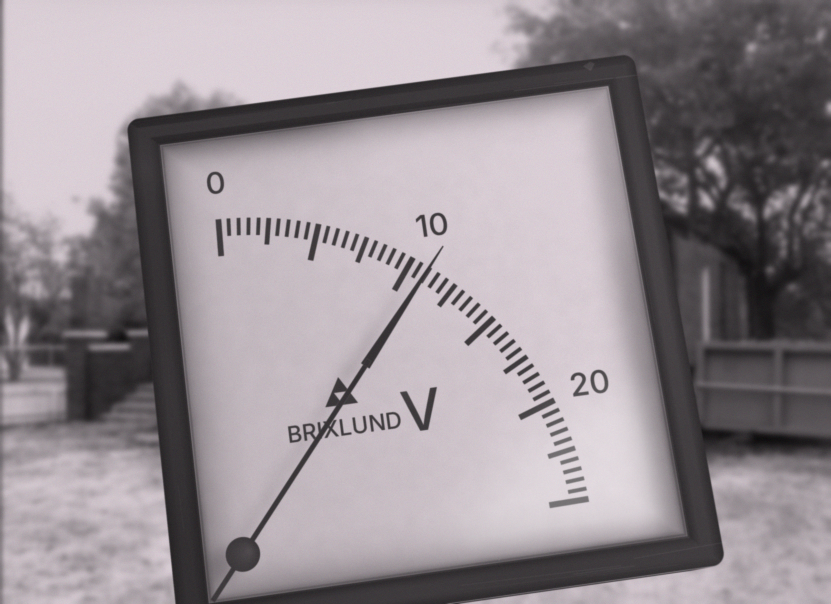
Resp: 11 V
